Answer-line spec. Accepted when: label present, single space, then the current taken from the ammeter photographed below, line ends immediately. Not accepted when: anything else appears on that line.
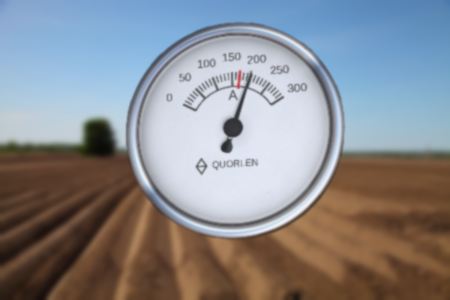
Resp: 200 A
